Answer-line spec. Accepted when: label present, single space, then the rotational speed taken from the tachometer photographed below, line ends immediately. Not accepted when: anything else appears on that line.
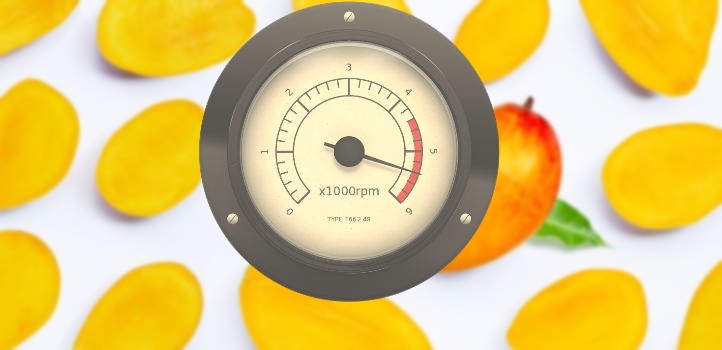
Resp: 5400 rpm
